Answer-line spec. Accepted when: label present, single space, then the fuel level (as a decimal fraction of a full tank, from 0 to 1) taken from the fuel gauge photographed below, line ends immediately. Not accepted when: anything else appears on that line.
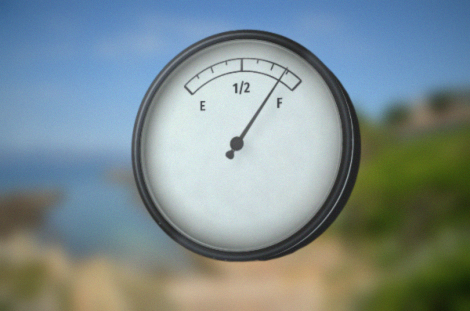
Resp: 0.875
